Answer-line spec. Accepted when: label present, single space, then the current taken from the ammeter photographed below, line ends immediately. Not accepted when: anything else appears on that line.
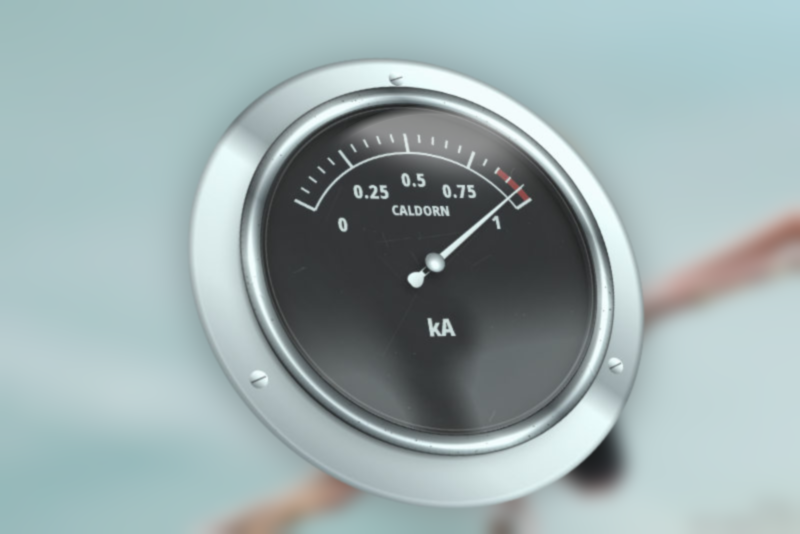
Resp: 0.95 kA
